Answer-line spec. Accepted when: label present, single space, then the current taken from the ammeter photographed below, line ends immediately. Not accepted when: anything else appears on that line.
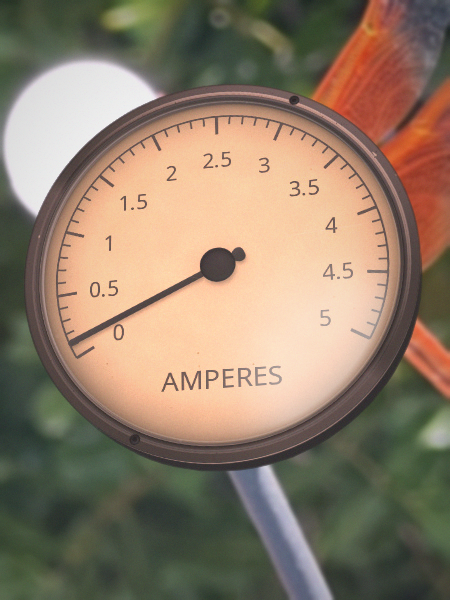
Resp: 0.1 A
